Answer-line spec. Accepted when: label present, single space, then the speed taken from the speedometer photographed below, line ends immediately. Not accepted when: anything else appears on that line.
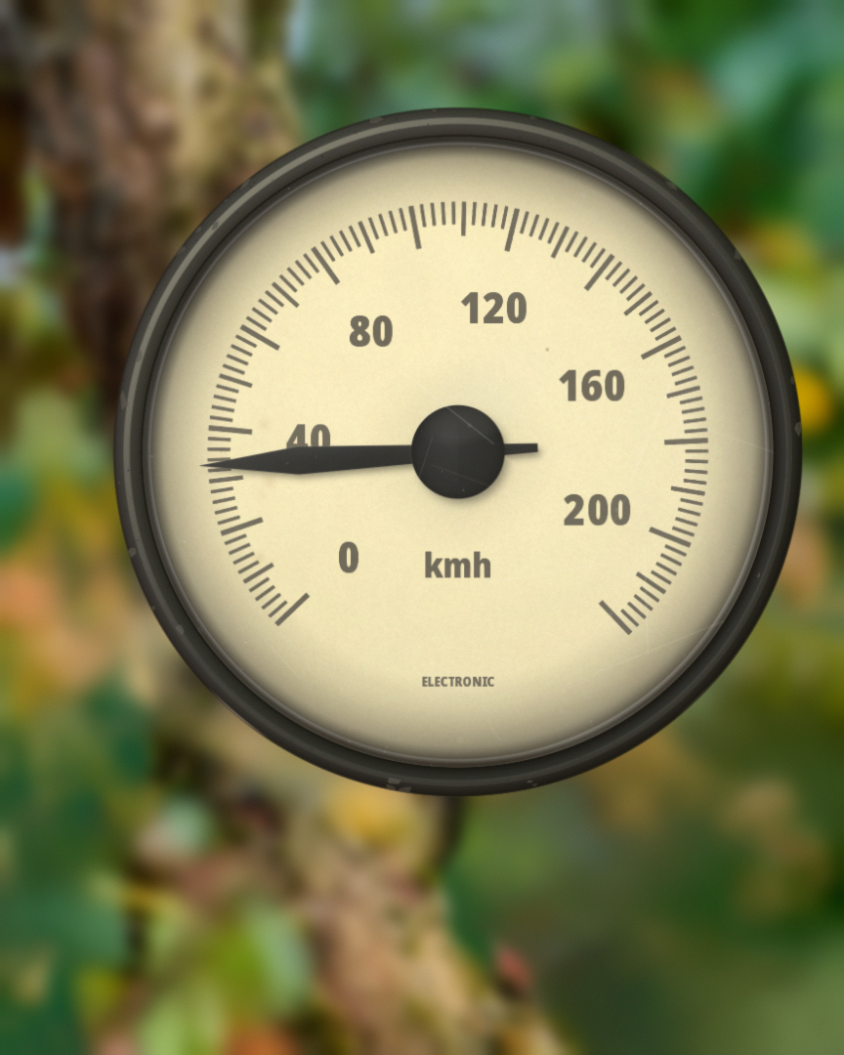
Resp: 33 km/h
